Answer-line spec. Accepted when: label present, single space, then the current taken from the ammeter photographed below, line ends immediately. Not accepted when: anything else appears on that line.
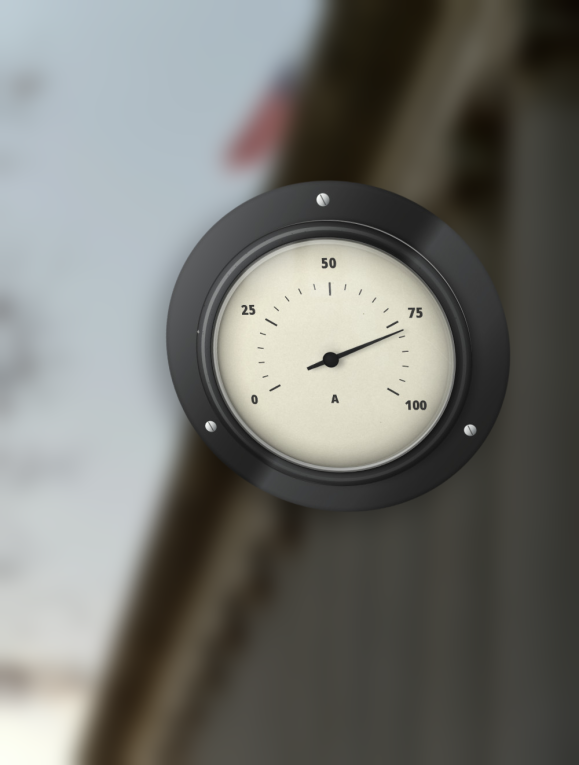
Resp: 77.5 A
